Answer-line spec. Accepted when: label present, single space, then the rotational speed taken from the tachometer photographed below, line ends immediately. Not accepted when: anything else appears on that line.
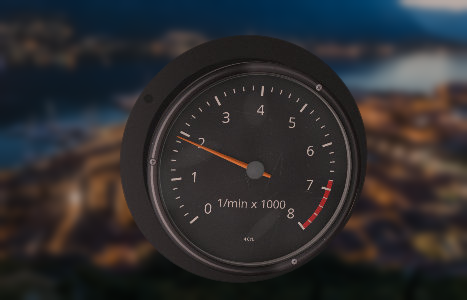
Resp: 1900 rpm
